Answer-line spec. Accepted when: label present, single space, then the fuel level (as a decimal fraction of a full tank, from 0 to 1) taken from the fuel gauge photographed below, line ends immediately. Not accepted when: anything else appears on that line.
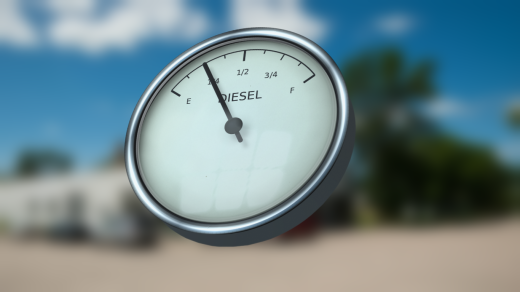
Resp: 0.25
